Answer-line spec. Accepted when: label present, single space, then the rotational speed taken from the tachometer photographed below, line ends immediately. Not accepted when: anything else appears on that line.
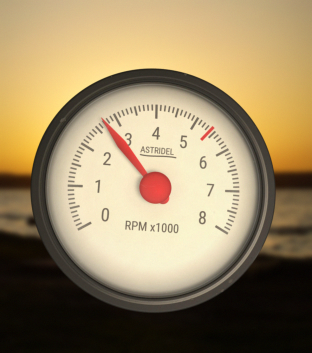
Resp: 2700 rpm
